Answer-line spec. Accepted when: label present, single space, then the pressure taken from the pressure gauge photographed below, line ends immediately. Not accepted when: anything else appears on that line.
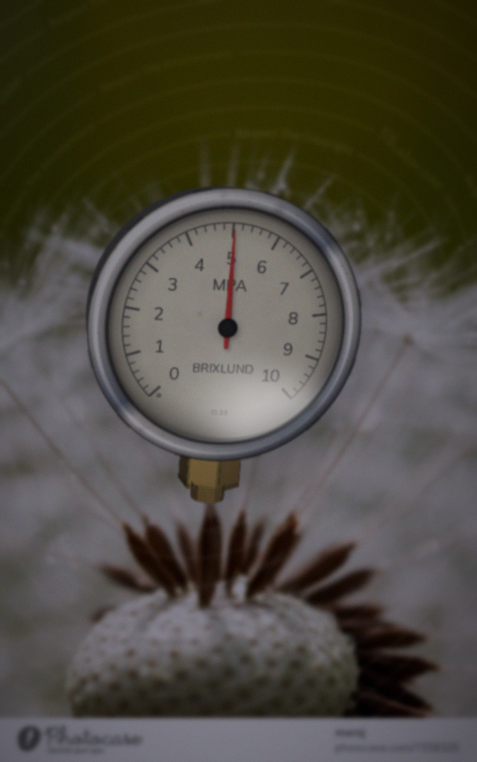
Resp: 5 MPa
